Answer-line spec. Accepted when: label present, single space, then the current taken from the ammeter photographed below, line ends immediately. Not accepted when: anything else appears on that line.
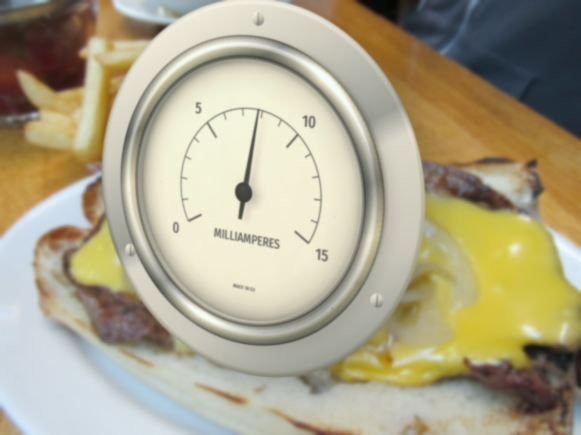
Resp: 8 mA
